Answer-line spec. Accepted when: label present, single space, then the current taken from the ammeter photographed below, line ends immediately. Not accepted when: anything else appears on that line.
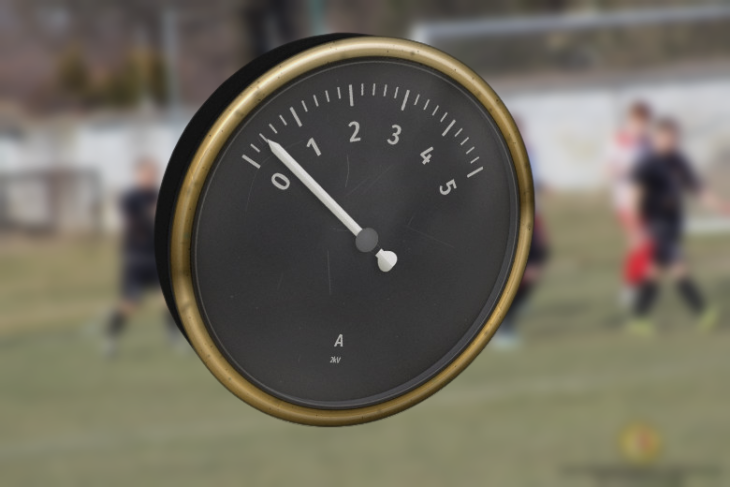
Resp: 0.4 A
